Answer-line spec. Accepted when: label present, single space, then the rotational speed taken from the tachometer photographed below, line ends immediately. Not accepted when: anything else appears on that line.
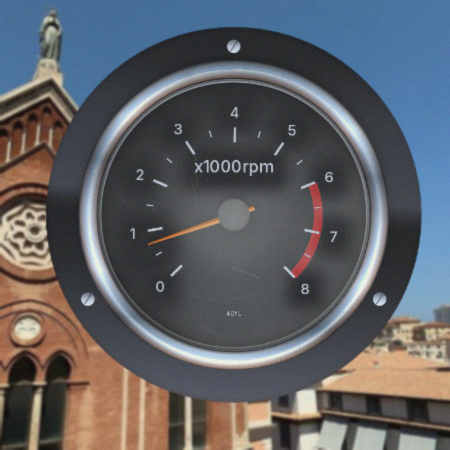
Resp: 750 rpm
